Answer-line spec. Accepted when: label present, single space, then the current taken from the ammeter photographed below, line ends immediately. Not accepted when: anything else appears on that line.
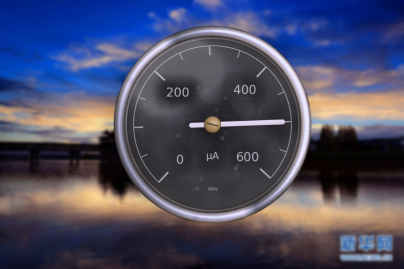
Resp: 500 µA
